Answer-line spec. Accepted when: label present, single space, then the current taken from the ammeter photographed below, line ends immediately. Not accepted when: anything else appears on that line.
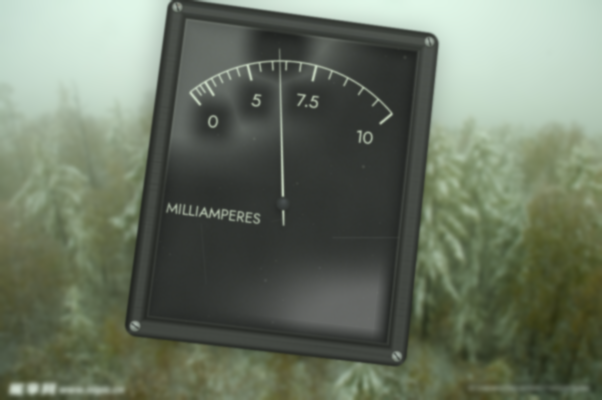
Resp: 6.25 mA
